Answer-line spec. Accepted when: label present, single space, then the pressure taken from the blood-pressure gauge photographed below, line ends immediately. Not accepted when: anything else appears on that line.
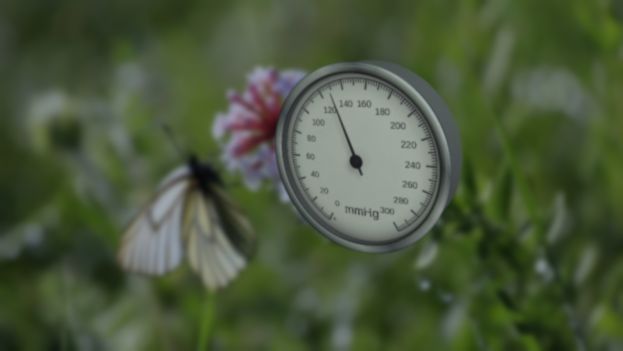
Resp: 130 mmHg
